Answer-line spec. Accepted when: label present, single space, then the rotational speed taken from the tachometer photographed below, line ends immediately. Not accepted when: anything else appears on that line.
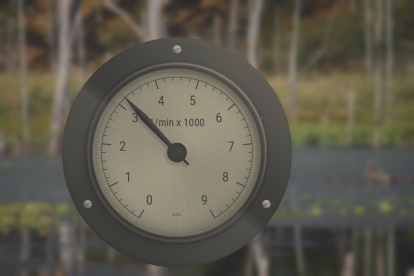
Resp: 3200 rpm
